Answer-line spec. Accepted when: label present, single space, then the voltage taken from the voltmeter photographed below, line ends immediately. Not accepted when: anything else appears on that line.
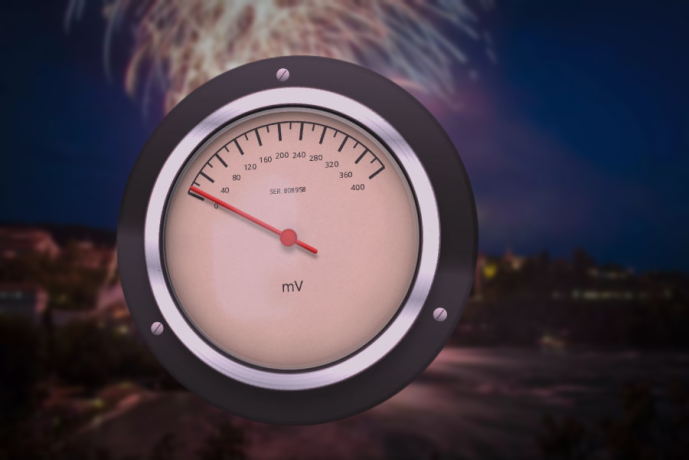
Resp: 10 mV
